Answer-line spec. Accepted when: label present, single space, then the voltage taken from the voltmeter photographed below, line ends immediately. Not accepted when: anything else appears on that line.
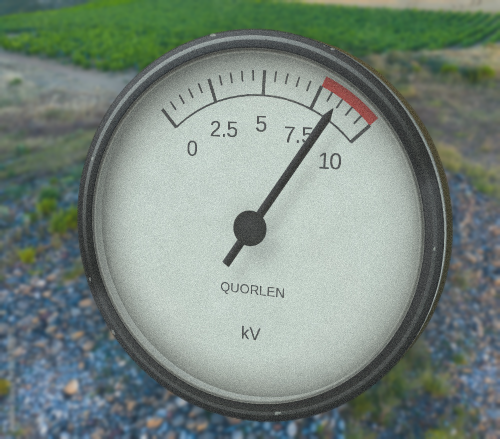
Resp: 8.5 kV
